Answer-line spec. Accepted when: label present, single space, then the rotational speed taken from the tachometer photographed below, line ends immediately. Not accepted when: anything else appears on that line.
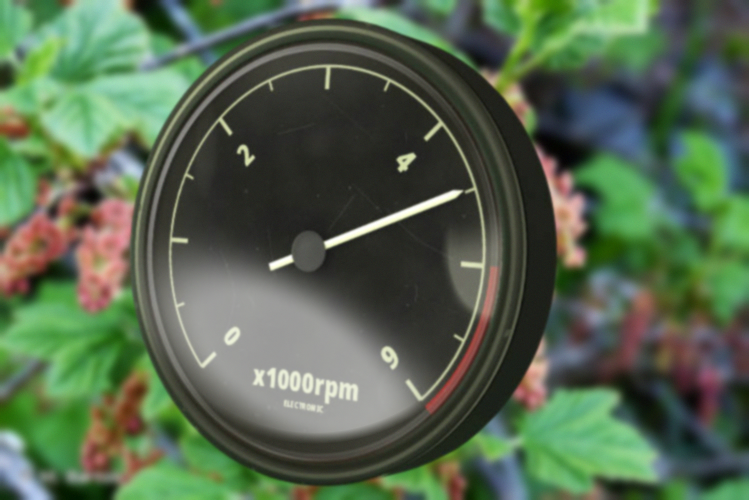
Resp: 4500 rpm
